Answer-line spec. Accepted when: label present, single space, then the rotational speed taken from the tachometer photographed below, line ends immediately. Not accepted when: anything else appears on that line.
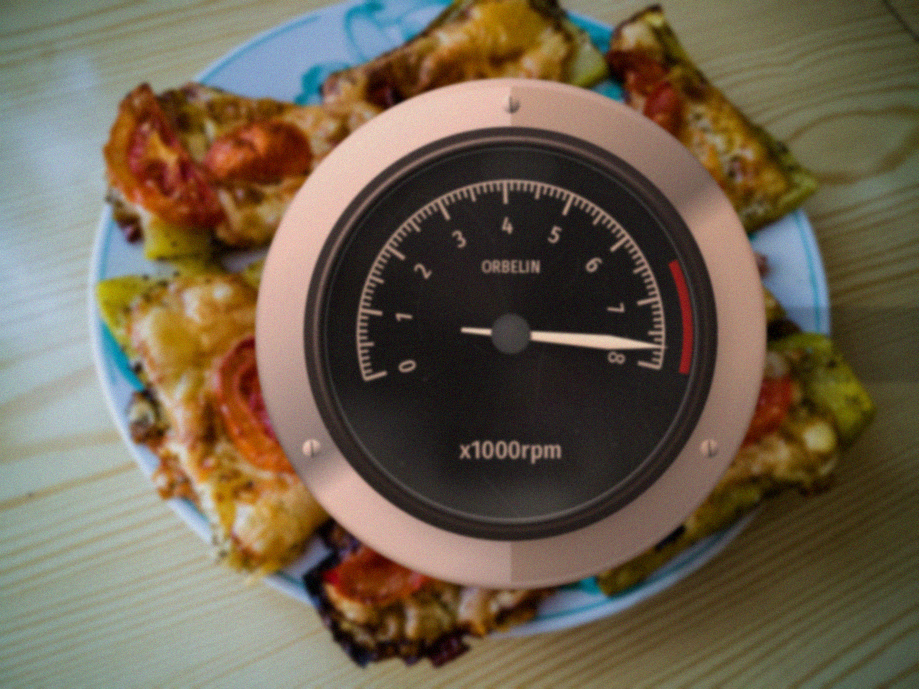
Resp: 7700 rpm
